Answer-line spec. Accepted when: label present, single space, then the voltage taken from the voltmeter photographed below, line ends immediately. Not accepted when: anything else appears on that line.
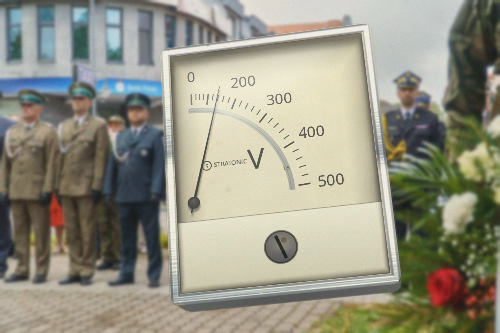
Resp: 140 V
